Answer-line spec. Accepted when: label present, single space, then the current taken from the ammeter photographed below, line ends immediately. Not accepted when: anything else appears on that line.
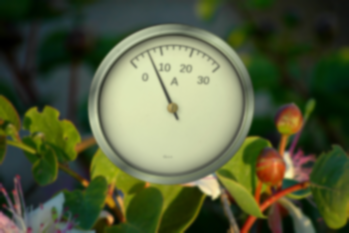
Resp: 6 A
